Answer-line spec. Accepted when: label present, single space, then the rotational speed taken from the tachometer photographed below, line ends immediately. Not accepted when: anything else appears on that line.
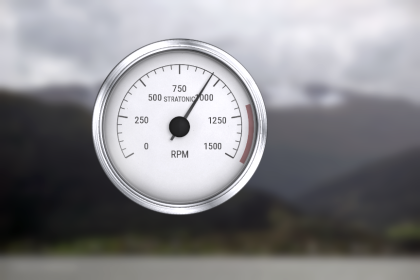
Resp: 950 rpm
